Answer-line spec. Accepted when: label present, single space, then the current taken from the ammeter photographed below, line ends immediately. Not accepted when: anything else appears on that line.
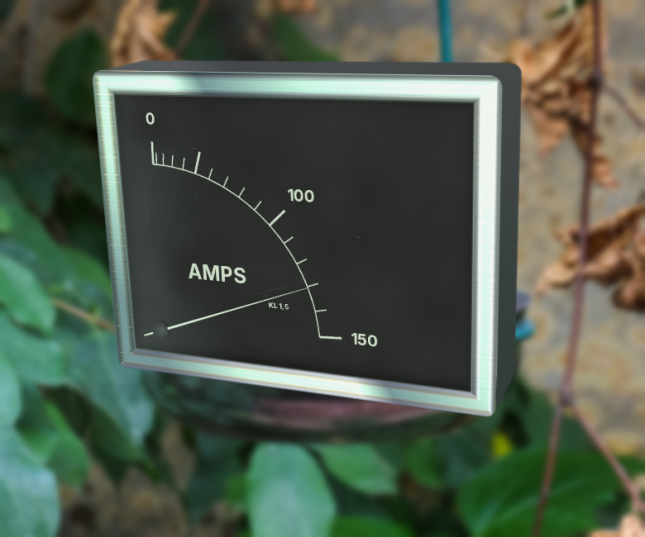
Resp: 130 A
